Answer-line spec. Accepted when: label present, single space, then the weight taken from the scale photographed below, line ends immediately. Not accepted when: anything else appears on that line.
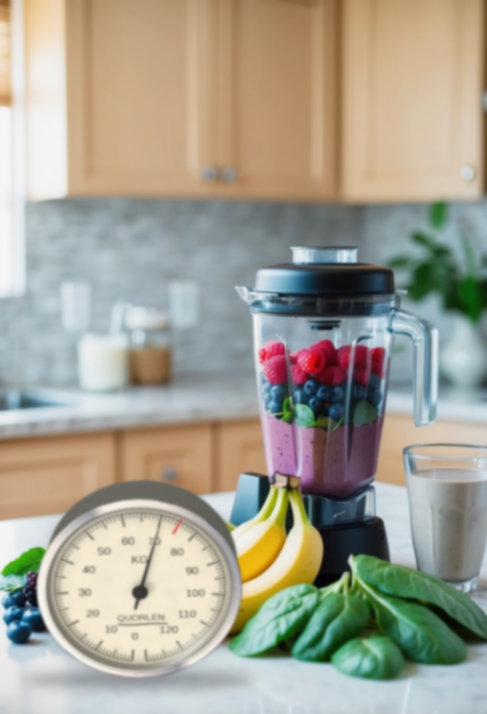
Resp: 70 kg
